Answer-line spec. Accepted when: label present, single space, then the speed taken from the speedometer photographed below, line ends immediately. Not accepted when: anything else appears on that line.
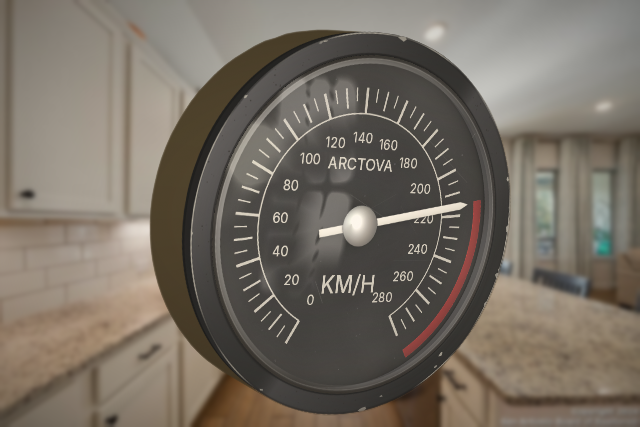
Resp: 215 km/h
